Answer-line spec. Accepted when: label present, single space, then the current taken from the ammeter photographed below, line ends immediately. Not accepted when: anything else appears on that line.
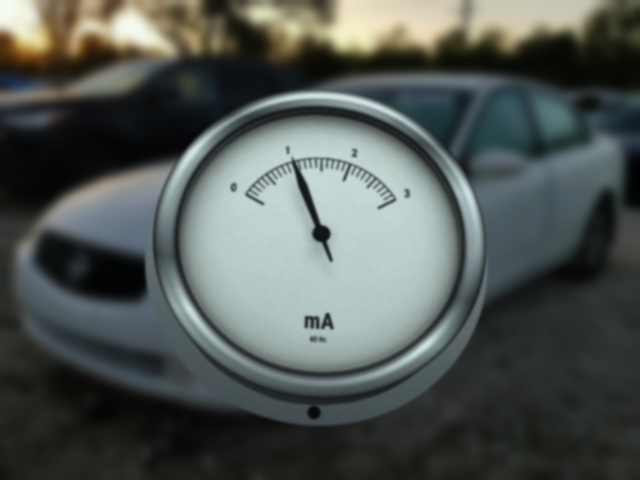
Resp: 1 mA
